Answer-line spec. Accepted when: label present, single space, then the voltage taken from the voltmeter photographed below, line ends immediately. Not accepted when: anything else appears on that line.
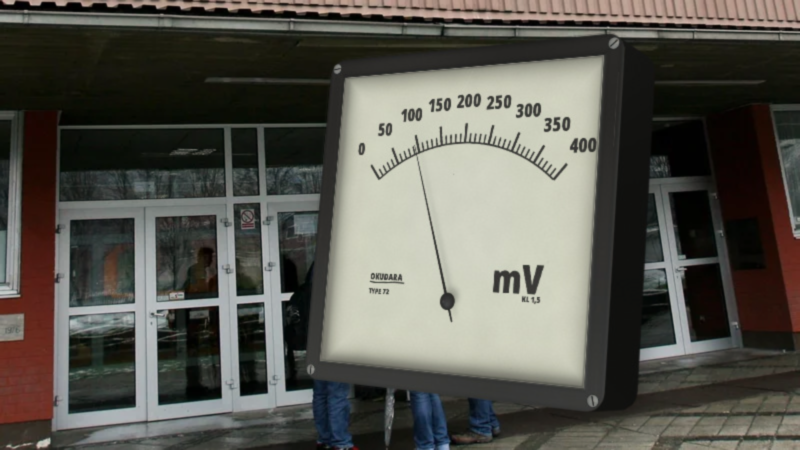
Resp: 100 mV
